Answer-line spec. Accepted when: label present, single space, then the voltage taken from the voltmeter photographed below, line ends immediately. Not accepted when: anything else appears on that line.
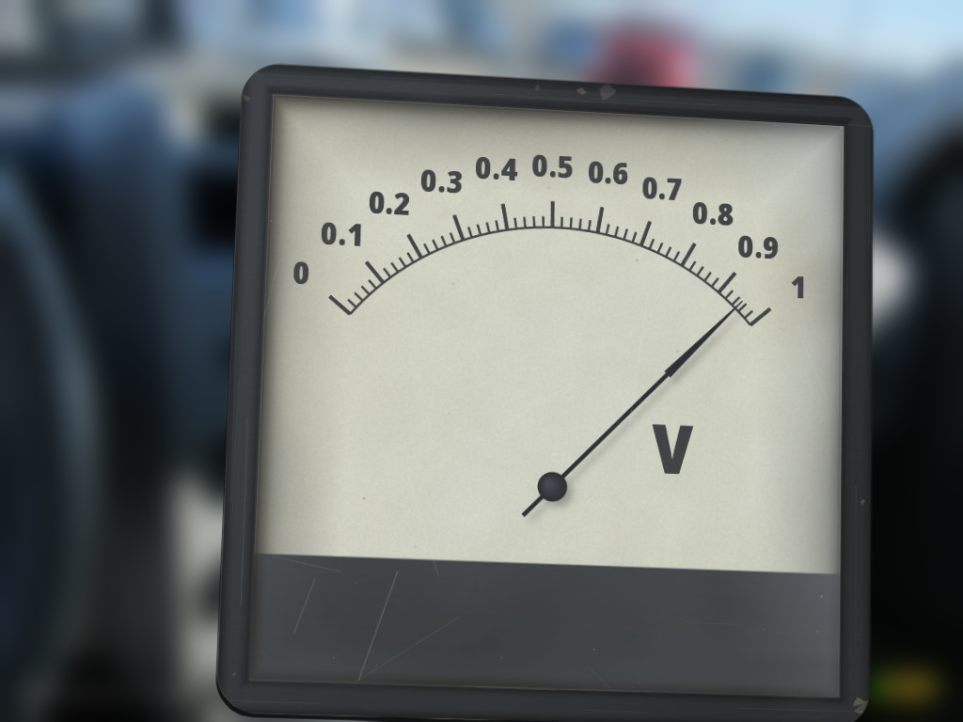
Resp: 0.95 V
